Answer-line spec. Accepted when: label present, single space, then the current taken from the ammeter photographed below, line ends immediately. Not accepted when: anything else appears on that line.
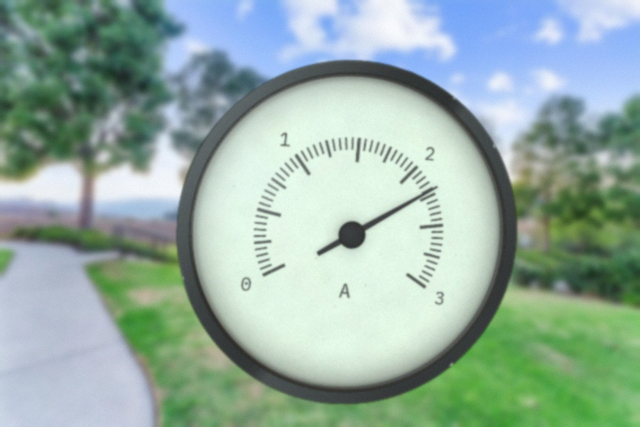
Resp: 2.2 A
